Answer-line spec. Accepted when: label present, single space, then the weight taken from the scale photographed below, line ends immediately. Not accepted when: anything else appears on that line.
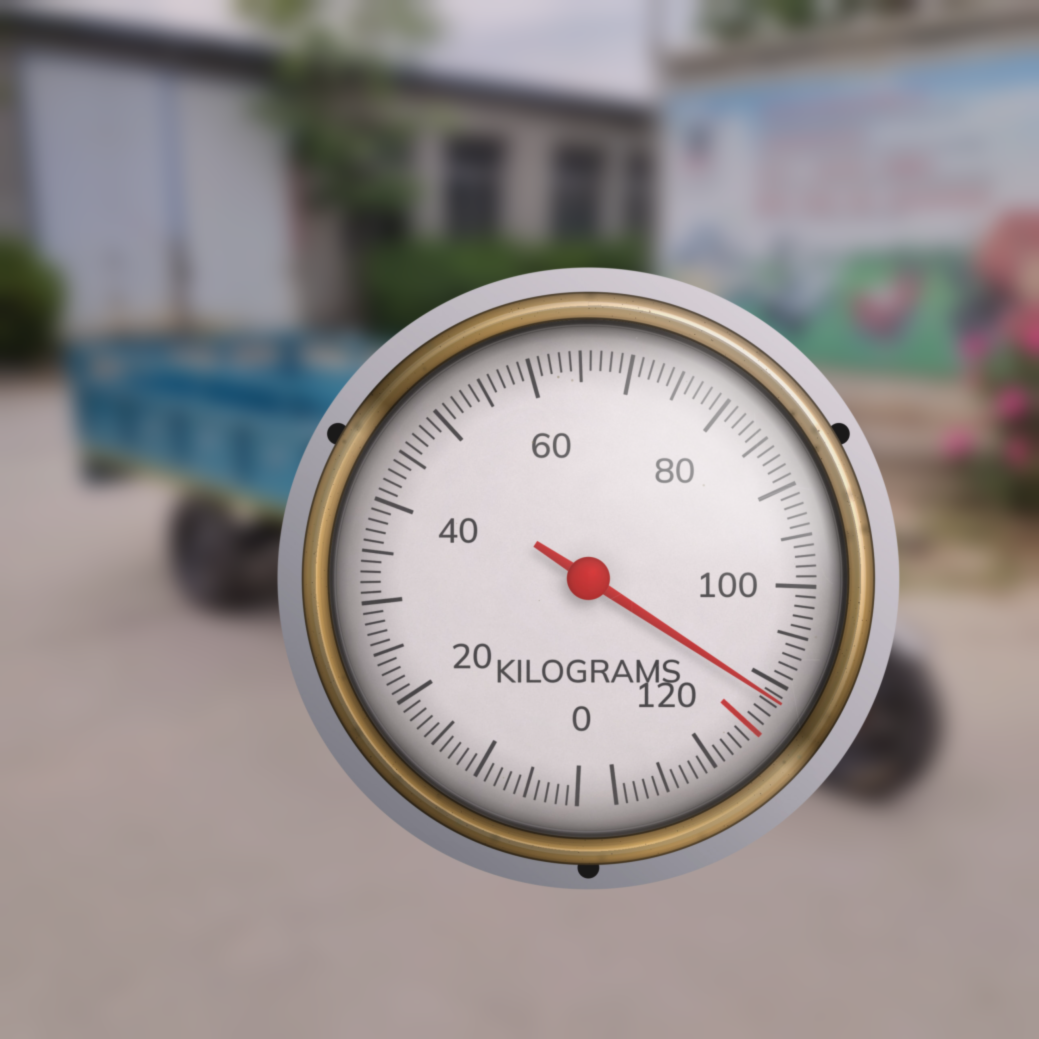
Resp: 111.5 kg
